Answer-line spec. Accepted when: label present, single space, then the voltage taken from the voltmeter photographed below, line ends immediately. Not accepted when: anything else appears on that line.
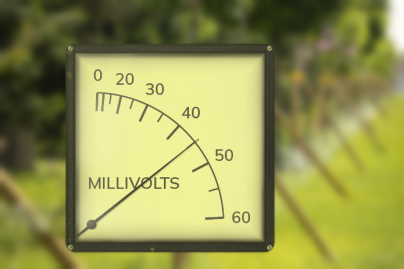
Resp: 45 mV
